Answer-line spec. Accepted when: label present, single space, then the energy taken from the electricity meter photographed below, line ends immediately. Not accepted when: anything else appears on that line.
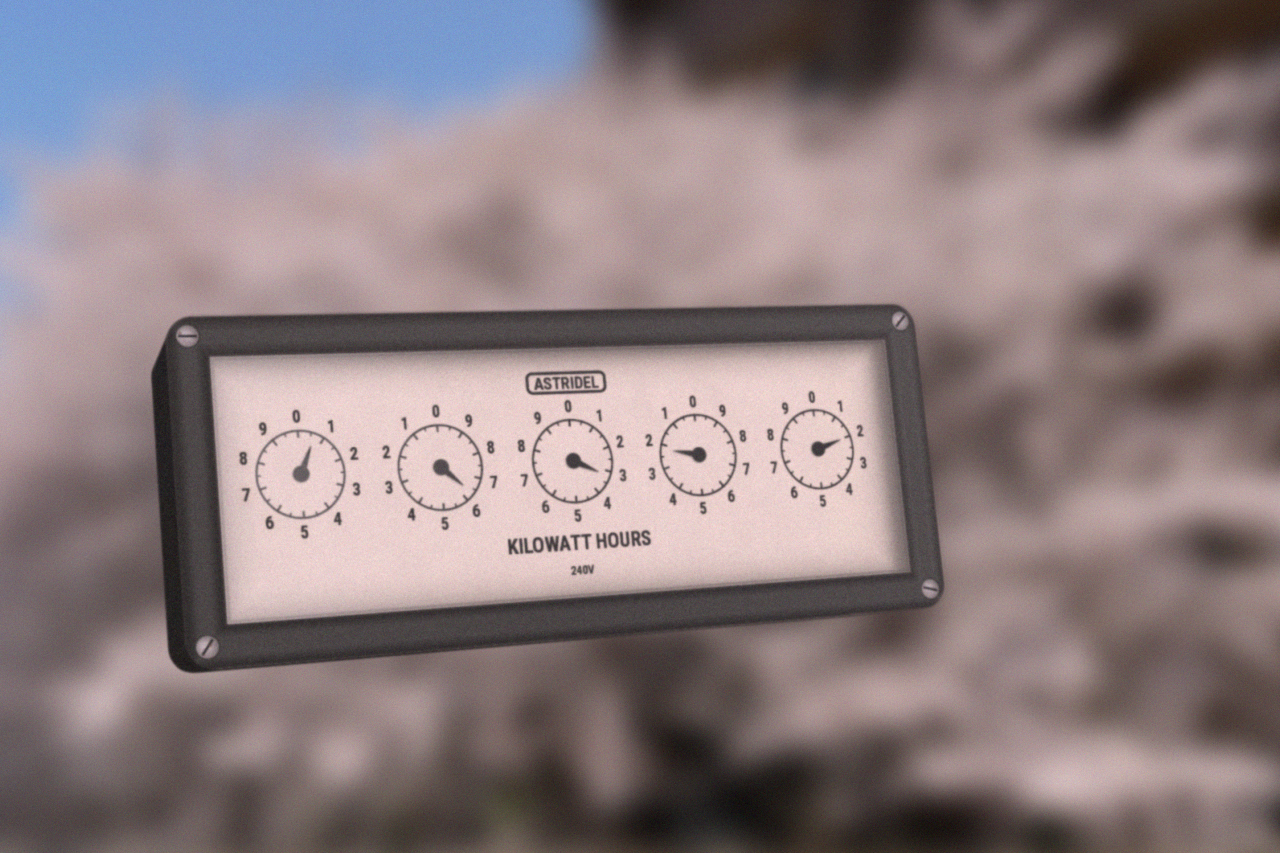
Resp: 6322 kWh
